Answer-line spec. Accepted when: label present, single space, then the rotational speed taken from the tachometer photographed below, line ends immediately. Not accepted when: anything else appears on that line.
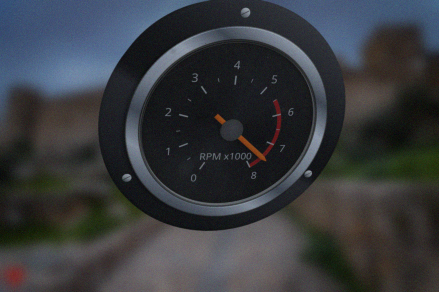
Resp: 7500 rpm
